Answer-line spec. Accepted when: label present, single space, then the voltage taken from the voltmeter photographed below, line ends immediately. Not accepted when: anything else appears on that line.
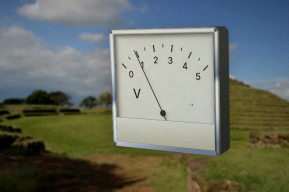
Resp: 1 V
